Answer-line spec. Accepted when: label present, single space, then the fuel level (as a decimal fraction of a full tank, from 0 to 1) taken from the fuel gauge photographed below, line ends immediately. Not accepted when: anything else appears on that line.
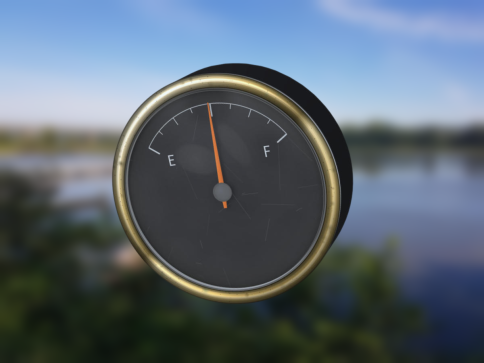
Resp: 0.5
